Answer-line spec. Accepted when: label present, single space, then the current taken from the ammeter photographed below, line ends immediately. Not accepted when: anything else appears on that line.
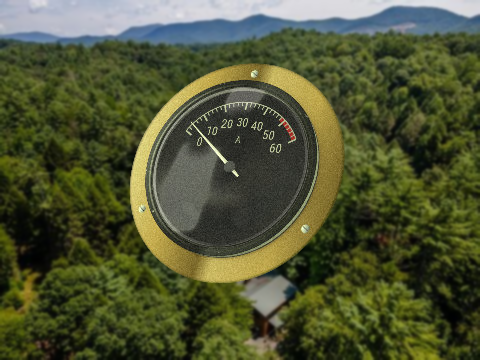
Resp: 4 A
